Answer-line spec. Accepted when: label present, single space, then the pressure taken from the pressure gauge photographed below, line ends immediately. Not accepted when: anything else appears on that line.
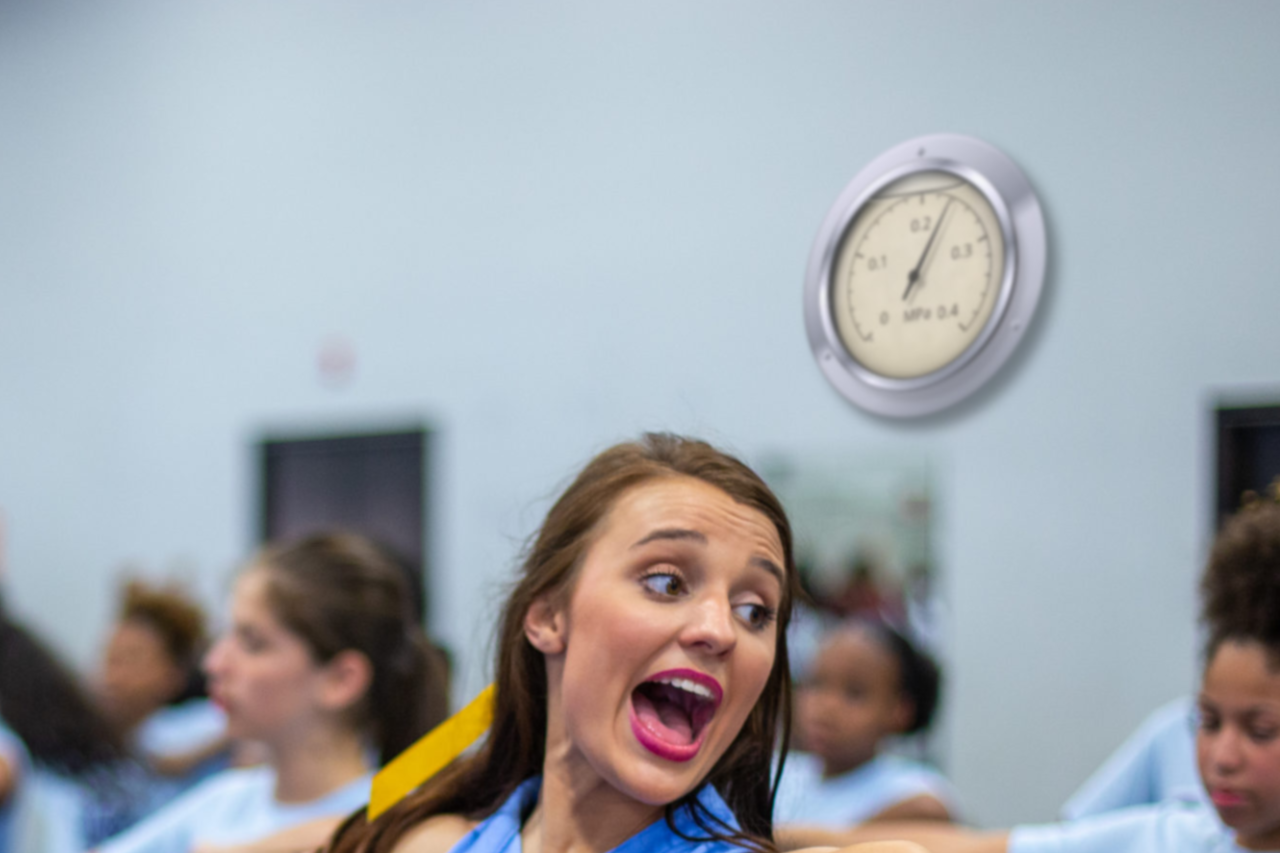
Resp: 0.24 MPa
